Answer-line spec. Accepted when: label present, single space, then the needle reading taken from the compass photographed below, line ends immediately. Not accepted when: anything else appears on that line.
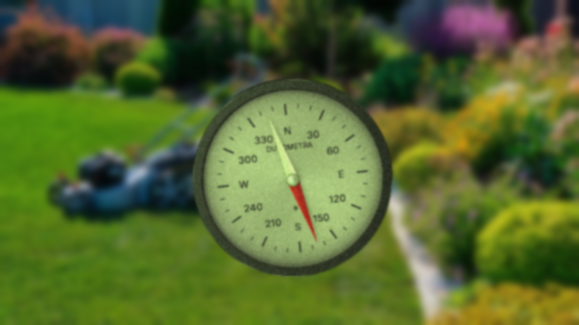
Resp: 165 °
